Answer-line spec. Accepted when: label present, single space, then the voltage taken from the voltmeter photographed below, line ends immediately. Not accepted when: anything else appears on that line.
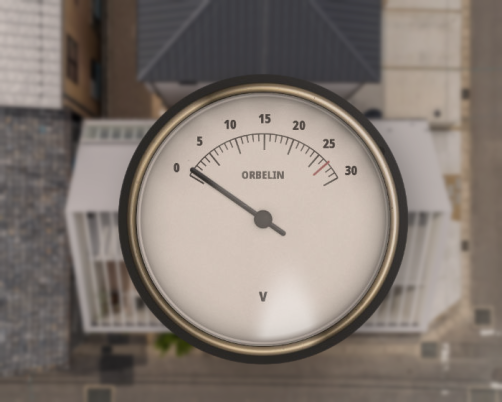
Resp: 1 V
